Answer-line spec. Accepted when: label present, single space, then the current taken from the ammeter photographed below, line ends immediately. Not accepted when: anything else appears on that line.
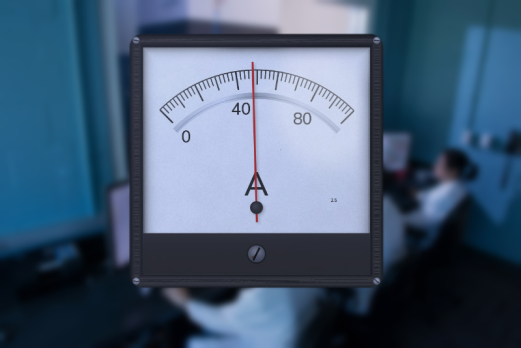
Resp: 48 A
